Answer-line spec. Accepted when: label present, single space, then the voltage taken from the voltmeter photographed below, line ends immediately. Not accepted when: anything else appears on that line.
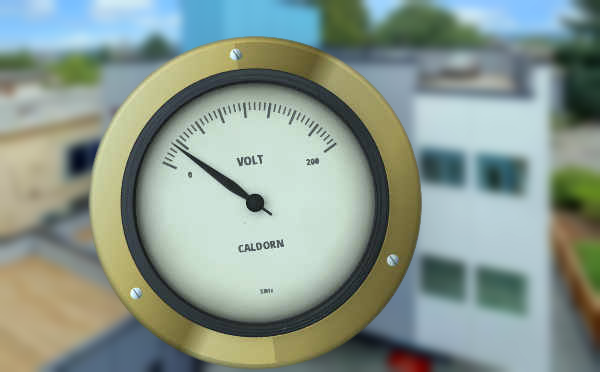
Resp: 20 V
